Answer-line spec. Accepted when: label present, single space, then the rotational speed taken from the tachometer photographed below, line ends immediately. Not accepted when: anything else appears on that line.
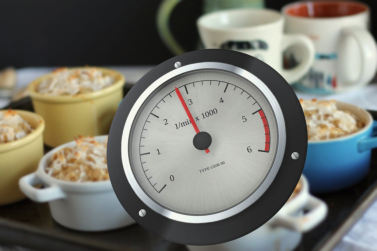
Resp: 2800 rpm
